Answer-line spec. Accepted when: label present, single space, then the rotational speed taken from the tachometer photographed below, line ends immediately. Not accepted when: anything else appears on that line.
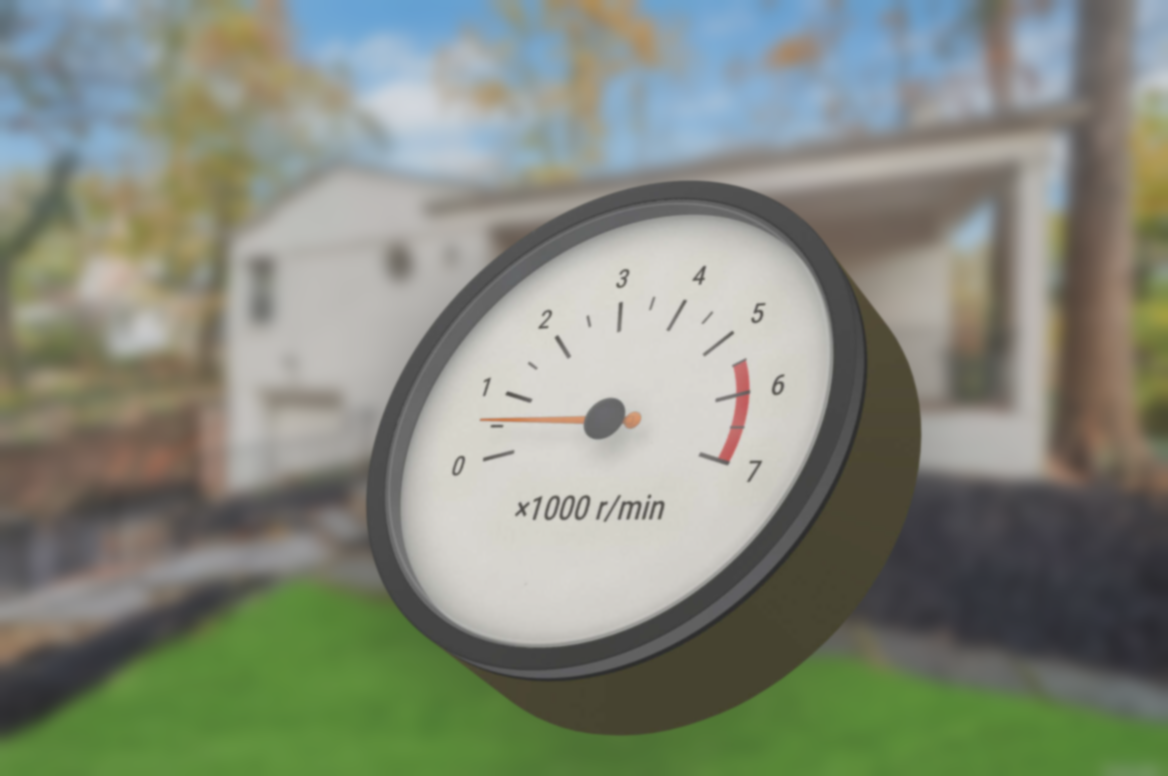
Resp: 500 rpm
